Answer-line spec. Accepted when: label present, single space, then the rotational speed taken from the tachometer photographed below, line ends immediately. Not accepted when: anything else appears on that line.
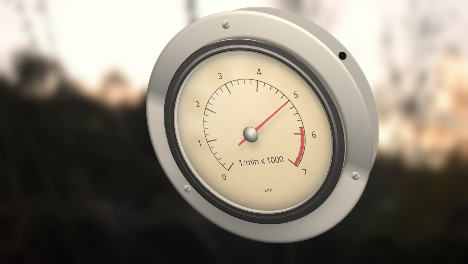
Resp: 5000 rpm
